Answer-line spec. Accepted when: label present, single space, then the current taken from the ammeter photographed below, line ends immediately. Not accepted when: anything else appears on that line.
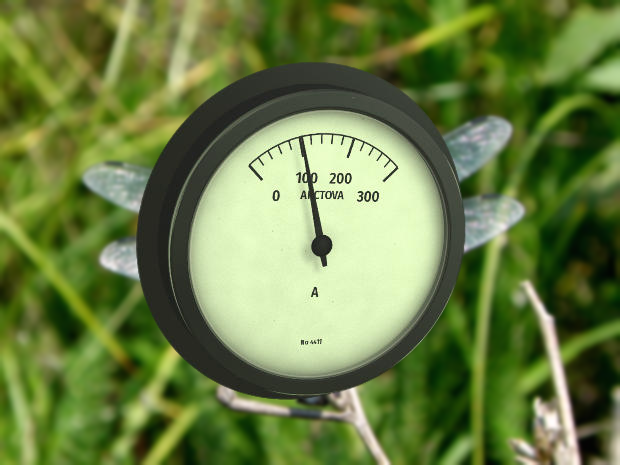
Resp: 100 A
